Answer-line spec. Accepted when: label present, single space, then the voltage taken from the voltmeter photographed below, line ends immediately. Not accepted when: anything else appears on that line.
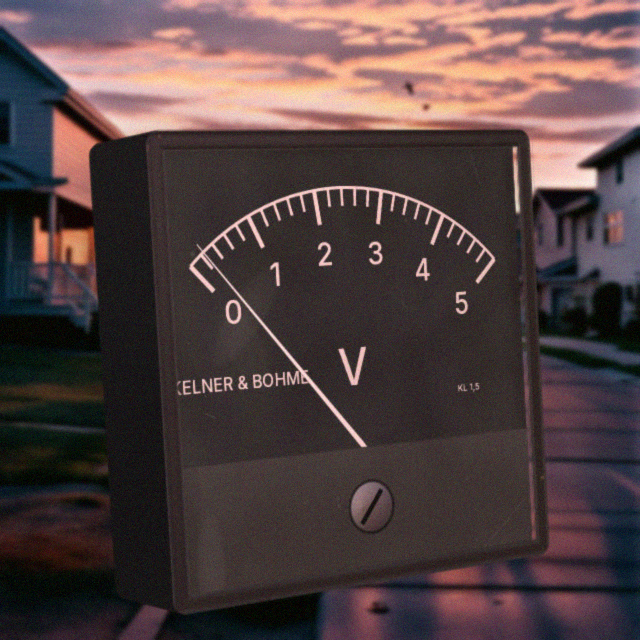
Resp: 0.2 V
